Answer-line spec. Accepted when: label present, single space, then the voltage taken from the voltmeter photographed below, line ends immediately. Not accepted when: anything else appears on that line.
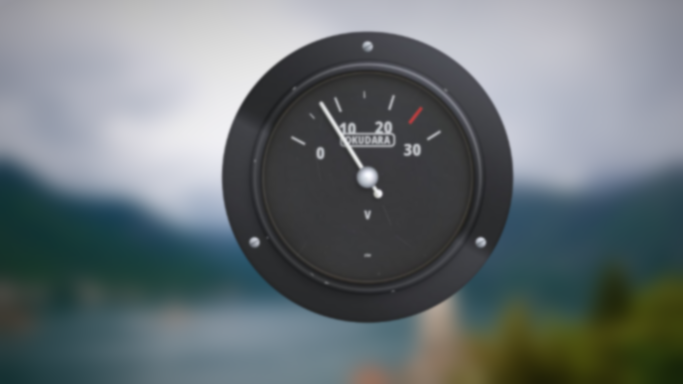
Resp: 7.5 V
